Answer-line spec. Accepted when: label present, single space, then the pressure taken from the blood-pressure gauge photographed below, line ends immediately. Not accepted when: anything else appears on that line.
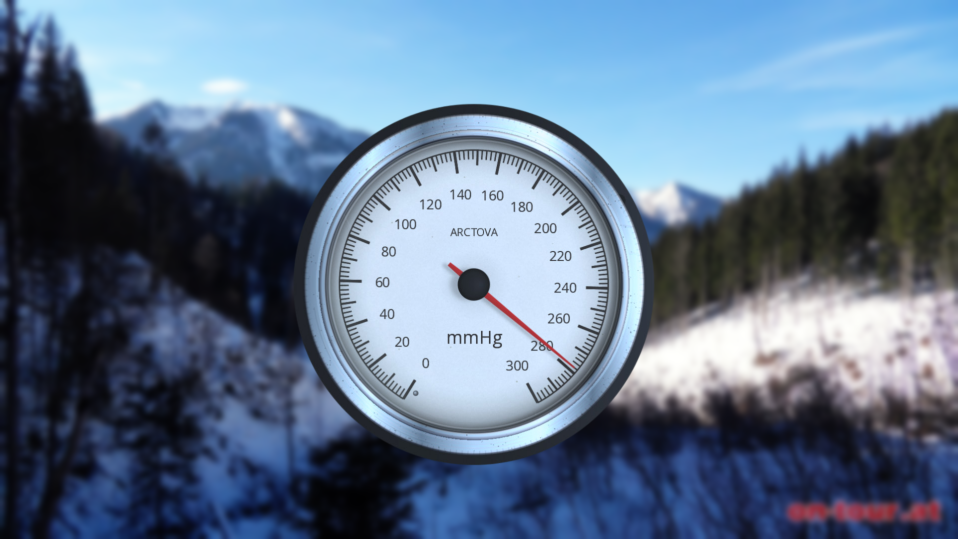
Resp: 278 mmHg
